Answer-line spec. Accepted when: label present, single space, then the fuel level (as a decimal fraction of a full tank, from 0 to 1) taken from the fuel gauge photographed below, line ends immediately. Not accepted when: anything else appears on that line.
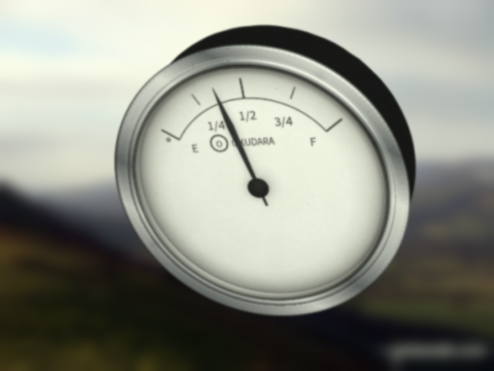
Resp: 0.375
